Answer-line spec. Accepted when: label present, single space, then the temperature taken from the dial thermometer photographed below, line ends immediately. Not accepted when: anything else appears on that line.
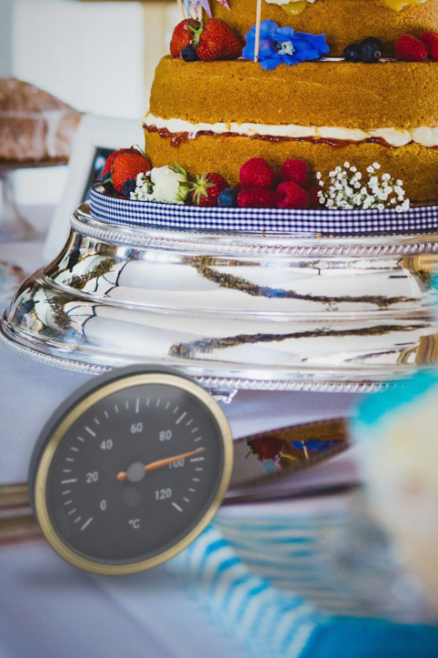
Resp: 96 °C
